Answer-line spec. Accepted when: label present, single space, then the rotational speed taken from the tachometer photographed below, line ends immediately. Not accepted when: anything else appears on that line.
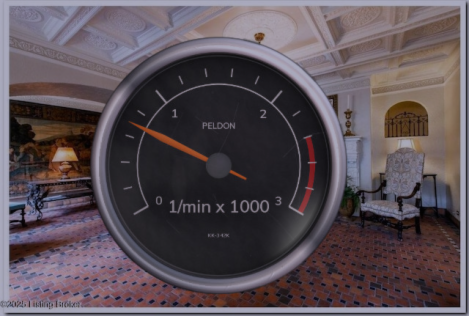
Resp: 700 rpm
